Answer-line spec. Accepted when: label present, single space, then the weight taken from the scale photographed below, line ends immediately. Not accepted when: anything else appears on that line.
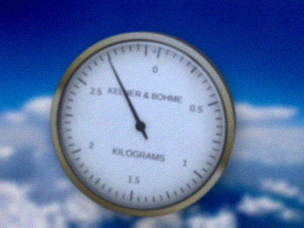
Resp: 2.75 kg
